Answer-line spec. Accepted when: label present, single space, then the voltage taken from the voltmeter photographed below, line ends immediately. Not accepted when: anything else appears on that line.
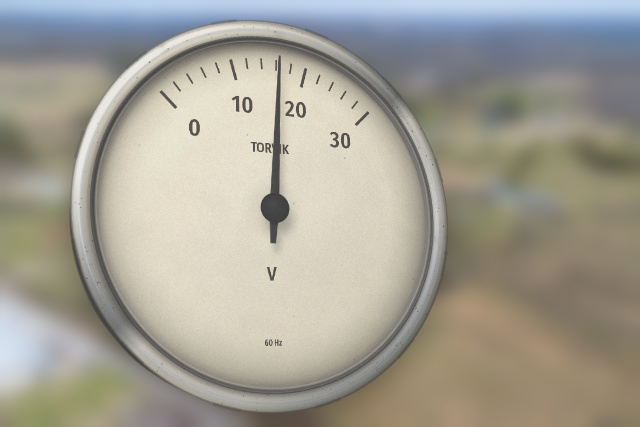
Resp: 16 V
